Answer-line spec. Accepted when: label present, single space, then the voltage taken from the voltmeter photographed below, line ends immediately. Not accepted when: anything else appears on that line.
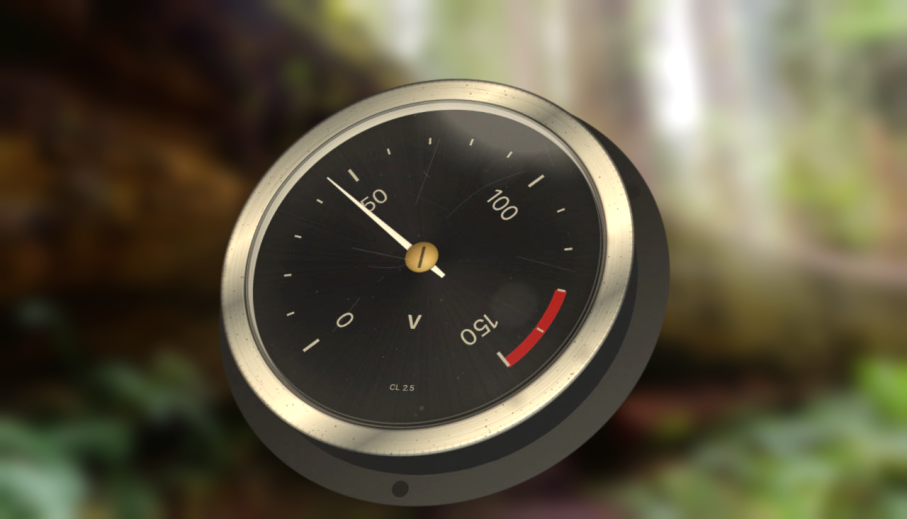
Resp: 45 V
